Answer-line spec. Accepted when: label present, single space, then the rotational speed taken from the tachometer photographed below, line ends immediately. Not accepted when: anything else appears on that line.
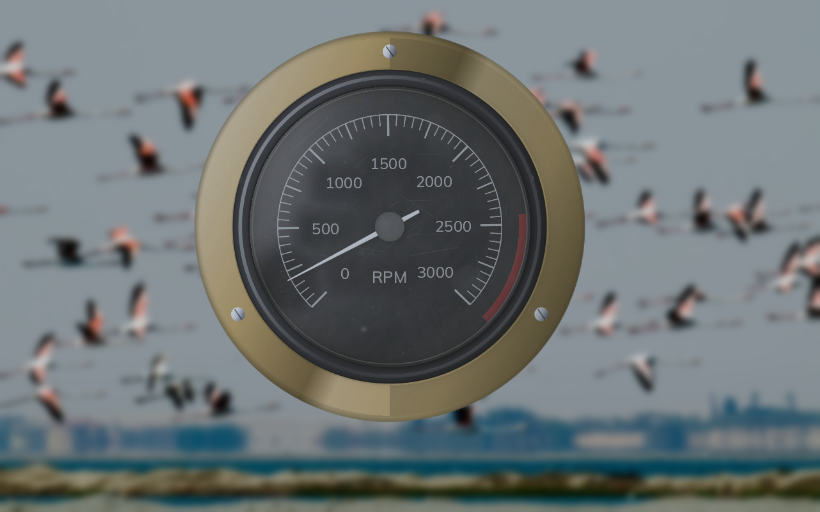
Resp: 200 rpm
